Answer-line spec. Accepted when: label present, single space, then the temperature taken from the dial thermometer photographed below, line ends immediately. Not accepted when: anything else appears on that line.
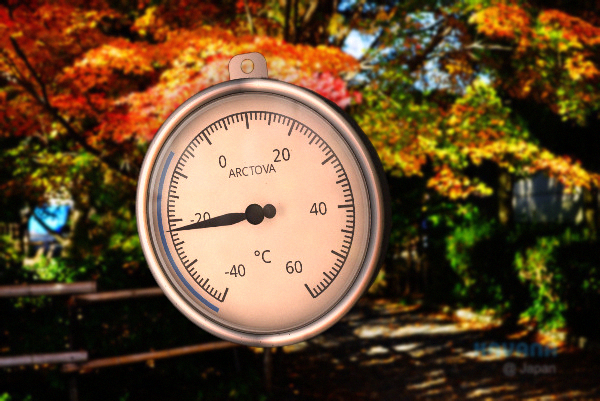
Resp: -22 °C
